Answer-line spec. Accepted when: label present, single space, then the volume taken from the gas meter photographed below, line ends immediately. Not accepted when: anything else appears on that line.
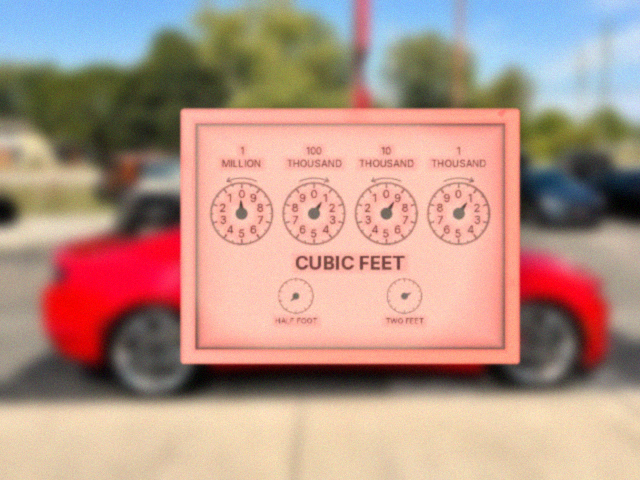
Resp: 9100 ft³
